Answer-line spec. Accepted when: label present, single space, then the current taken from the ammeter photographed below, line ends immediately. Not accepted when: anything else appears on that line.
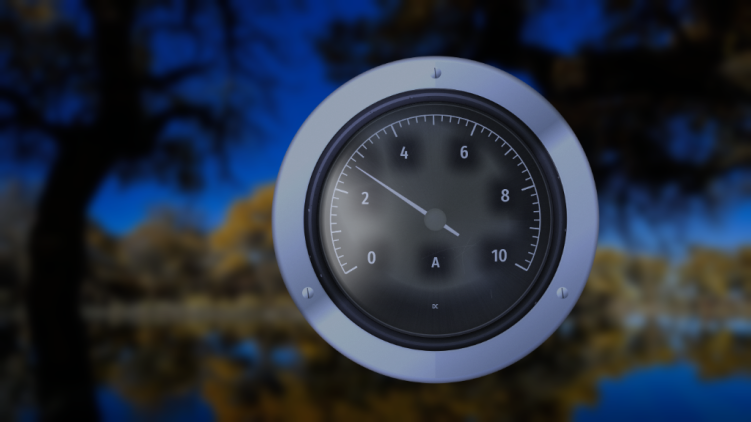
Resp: 2.7 A
